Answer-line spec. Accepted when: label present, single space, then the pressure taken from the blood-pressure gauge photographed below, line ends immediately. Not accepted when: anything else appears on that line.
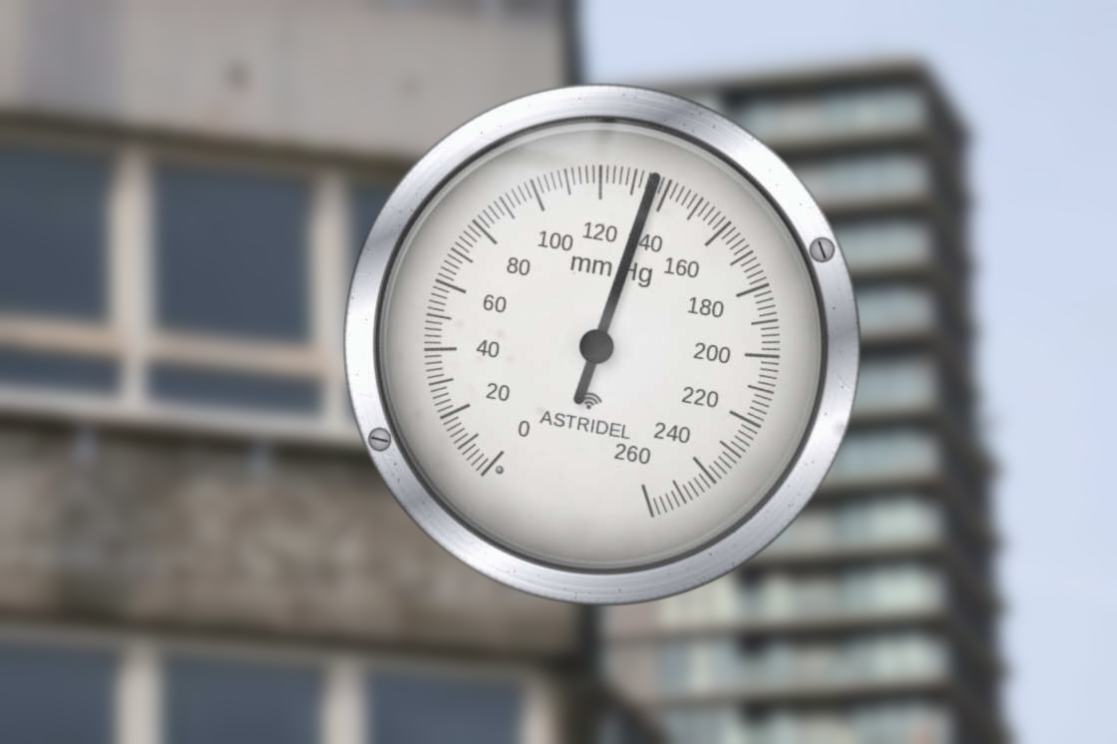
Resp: 136 mmHg
